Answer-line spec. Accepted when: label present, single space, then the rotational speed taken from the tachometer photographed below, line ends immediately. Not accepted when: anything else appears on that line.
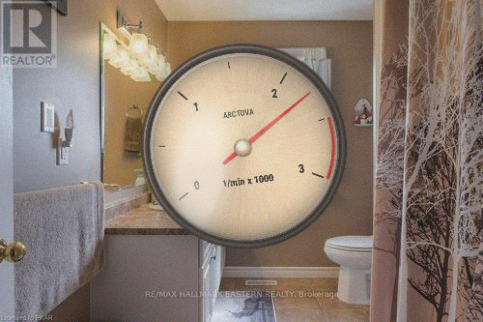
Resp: 2250 rpm
